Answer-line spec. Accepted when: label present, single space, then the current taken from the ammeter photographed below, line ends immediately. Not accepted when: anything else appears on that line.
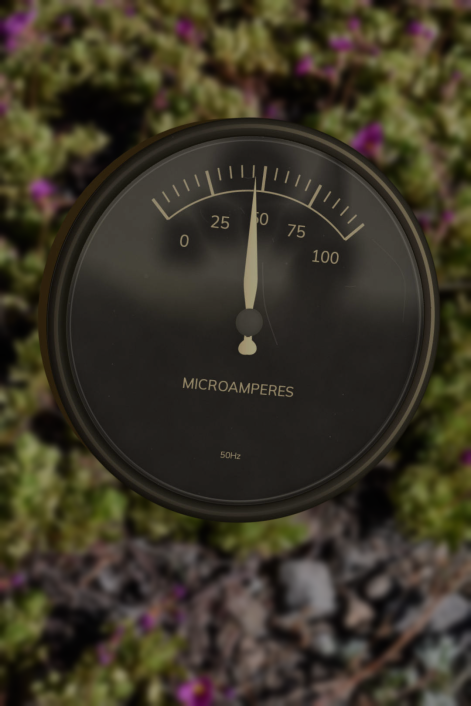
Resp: 45 µA
